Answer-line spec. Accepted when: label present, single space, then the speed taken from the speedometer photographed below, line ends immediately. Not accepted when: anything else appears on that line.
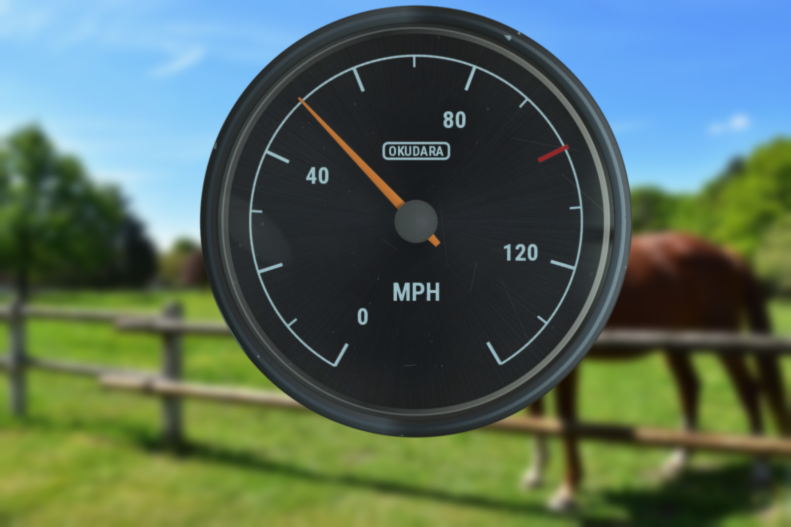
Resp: 50 mph
